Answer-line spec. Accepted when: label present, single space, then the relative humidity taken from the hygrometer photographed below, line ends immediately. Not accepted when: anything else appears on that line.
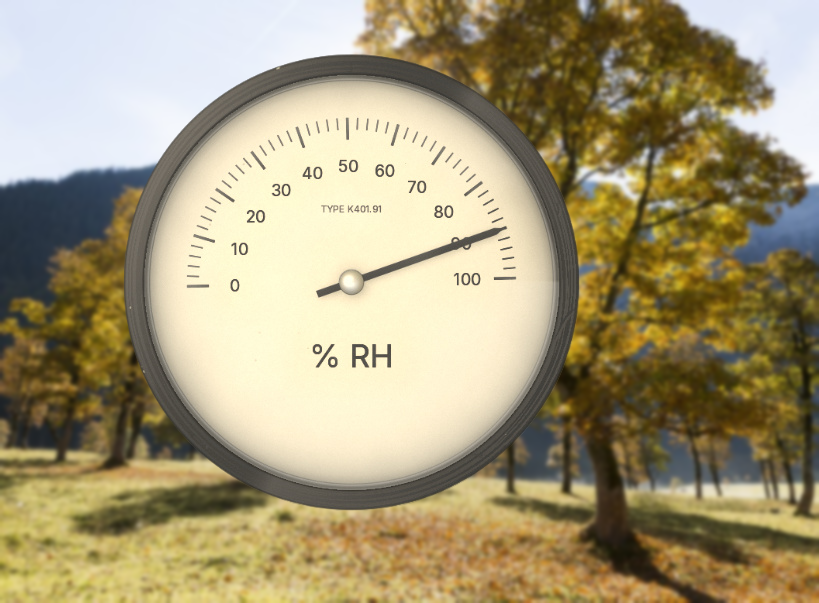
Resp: 90 %
